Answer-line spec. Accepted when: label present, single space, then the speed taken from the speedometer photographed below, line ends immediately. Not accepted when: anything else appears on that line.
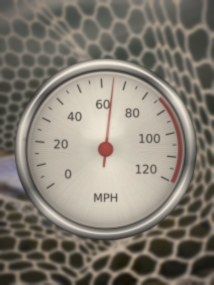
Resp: 65 mph
